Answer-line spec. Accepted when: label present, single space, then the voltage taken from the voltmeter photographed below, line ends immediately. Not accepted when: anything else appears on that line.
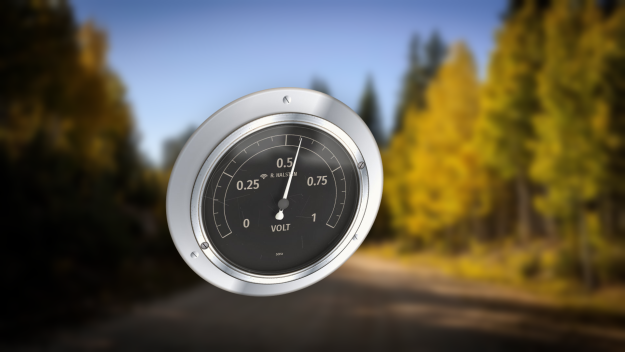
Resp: 0.55 V
